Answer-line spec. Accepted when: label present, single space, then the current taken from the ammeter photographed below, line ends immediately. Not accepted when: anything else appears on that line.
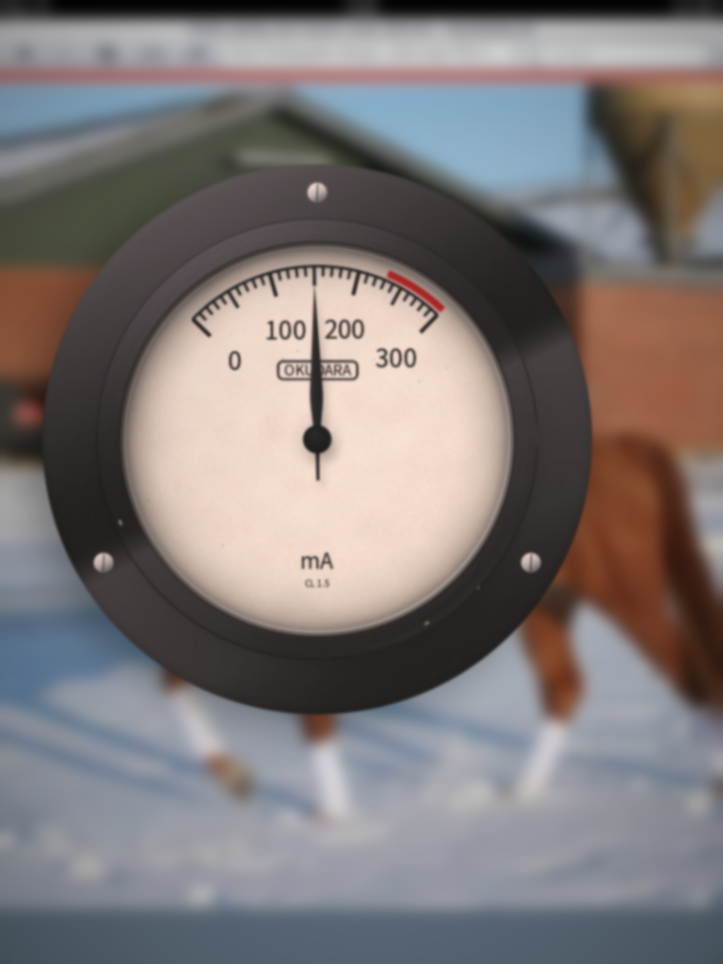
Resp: 150 mA
